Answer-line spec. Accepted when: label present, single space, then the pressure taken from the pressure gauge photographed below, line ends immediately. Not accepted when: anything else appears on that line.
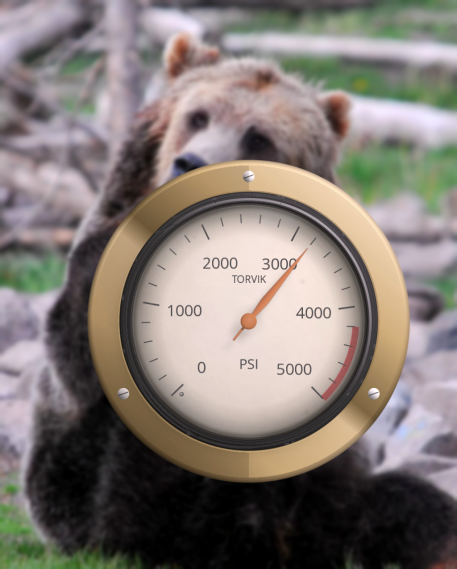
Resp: 3200 psi
